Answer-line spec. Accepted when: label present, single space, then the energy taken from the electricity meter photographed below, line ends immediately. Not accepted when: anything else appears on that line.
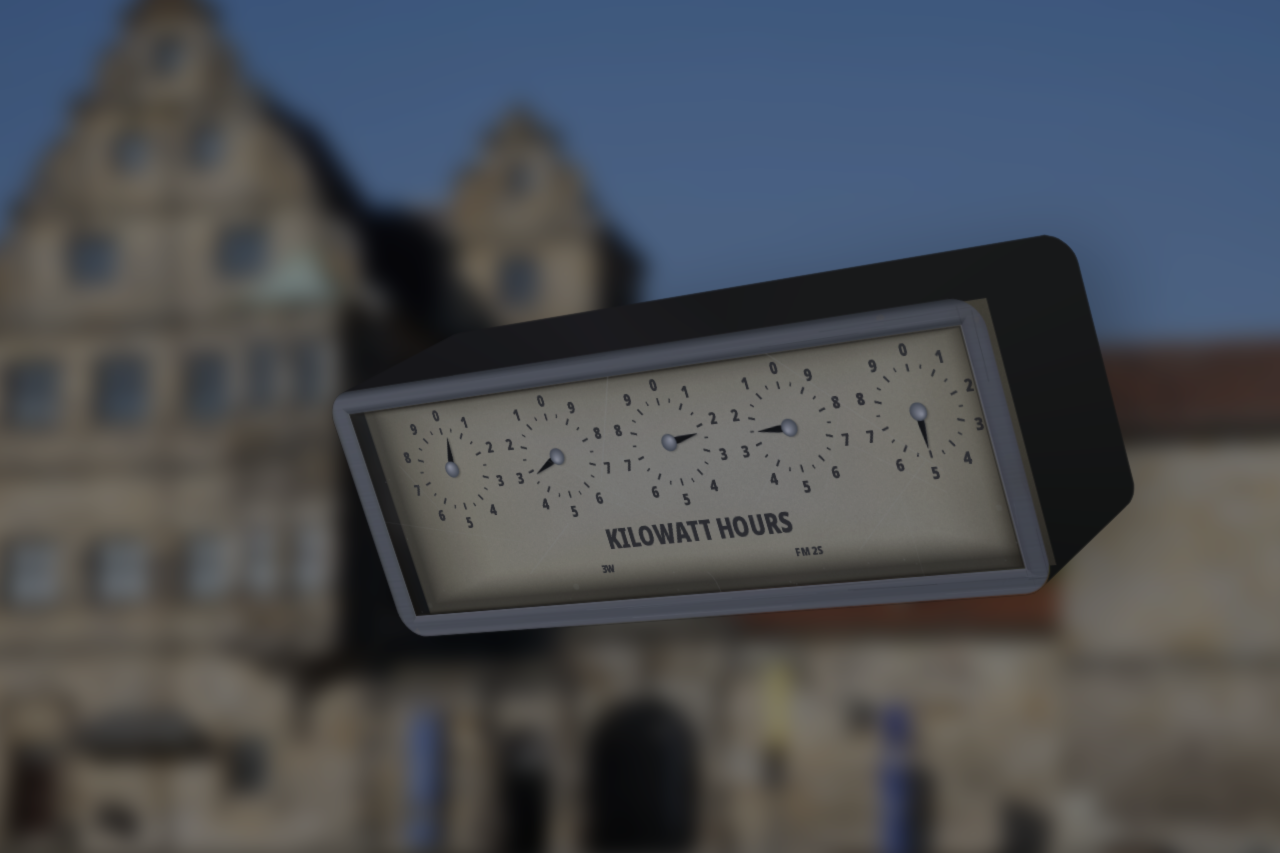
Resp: 3225 kWh
